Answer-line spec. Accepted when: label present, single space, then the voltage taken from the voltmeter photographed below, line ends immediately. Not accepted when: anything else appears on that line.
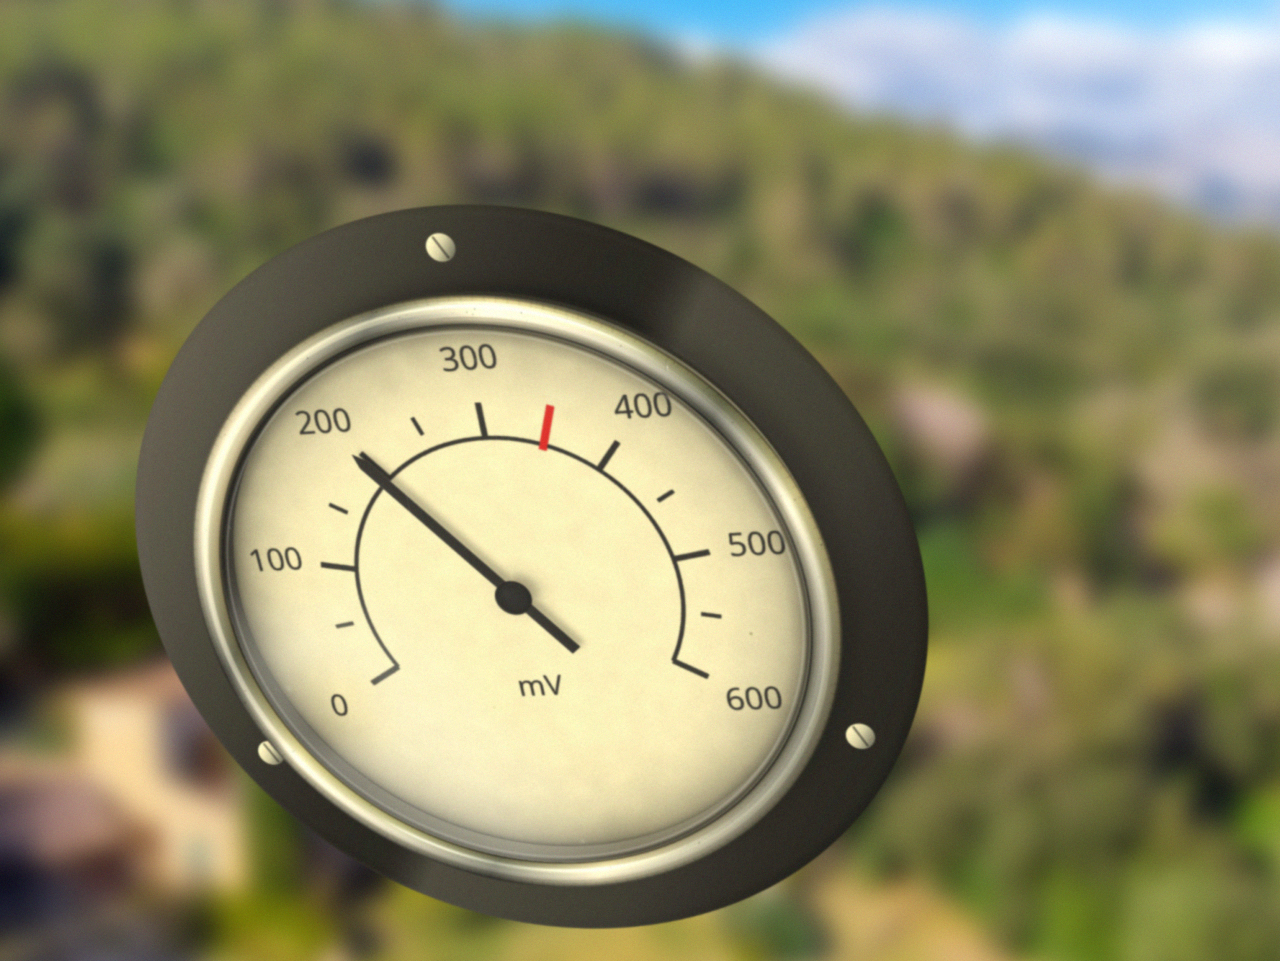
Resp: 200 mV
